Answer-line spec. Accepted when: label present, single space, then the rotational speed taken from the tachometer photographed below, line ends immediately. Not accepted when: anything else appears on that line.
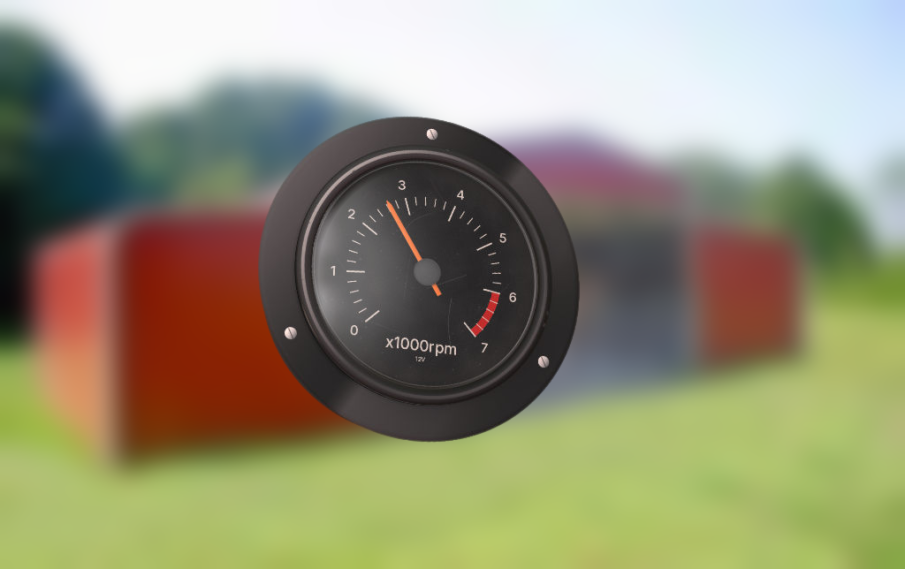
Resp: 2600 rpm
